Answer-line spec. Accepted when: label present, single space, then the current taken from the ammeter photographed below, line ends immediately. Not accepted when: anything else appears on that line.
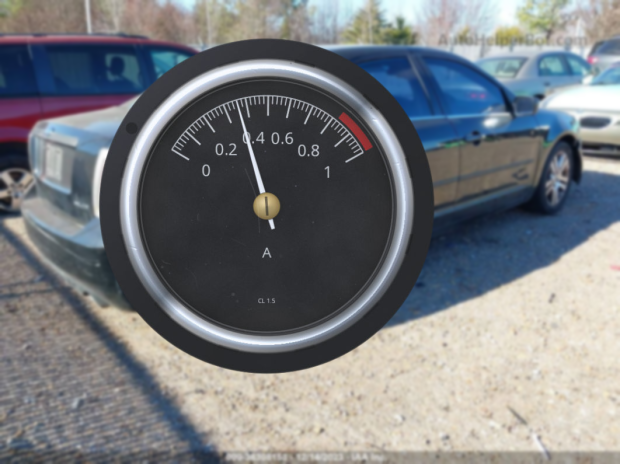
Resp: 0.36 A
